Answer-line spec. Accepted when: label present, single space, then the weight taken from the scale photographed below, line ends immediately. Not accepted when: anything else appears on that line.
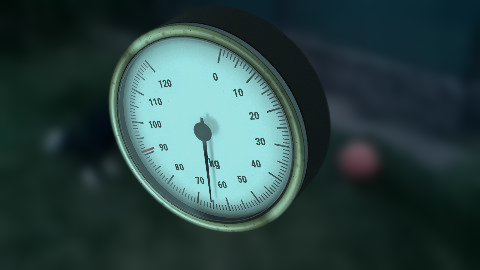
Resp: 65 kg
